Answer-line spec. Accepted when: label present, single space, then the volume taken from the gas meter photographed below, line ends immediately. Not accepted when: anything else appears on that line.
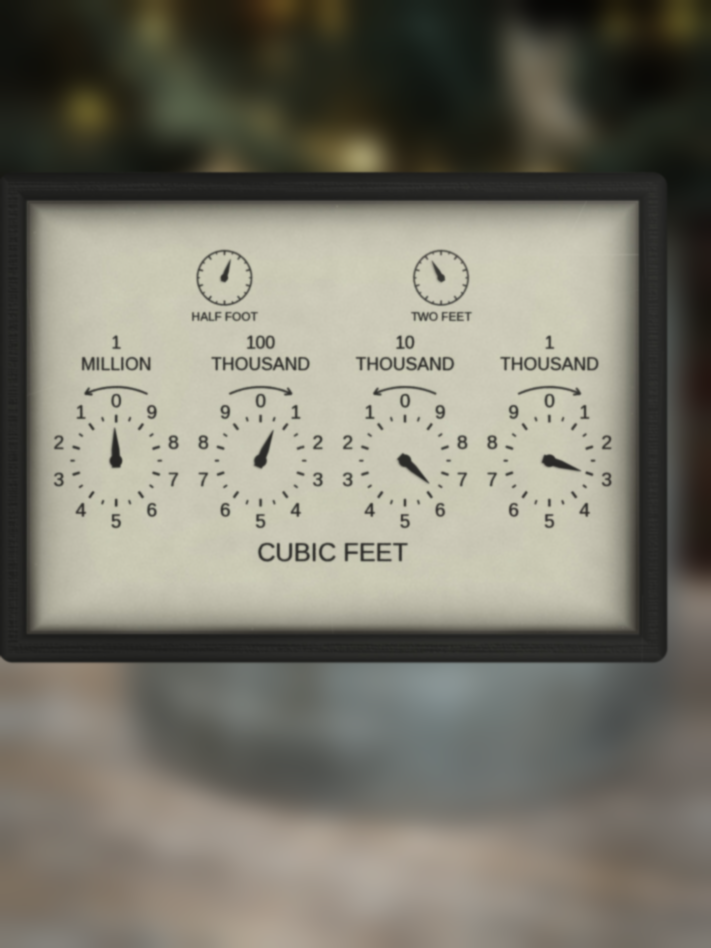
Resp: 6300 ft³
